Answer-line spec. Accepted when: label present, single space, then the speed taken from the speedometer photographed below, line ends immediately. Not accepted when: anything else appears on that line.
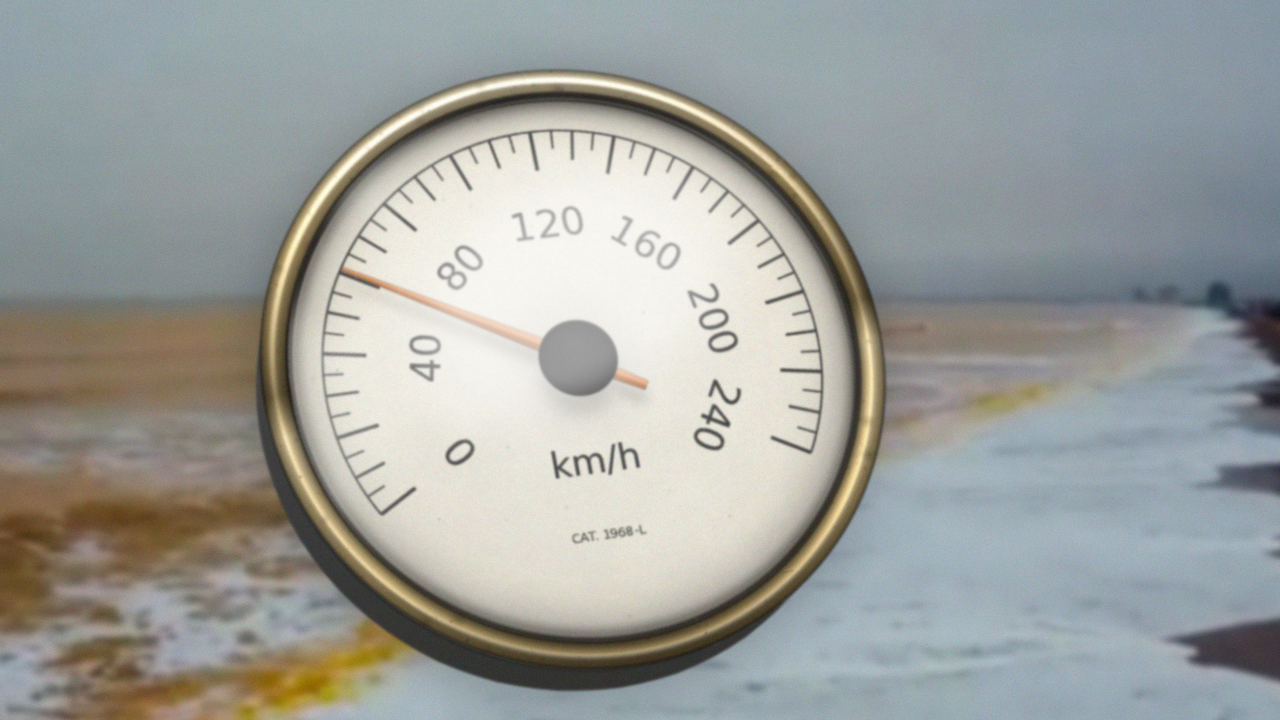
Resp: 60 km/h
